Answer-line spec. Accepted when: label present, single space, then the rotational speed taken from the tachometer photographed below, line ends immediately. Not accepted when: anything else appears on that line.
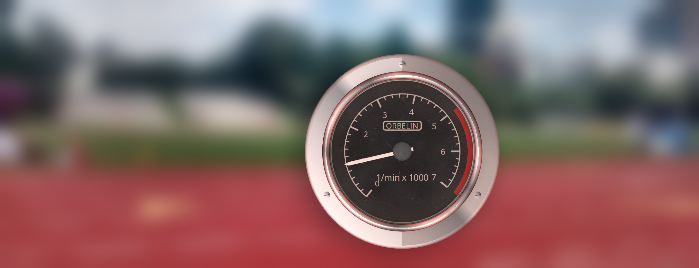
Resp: 1000 rpm
